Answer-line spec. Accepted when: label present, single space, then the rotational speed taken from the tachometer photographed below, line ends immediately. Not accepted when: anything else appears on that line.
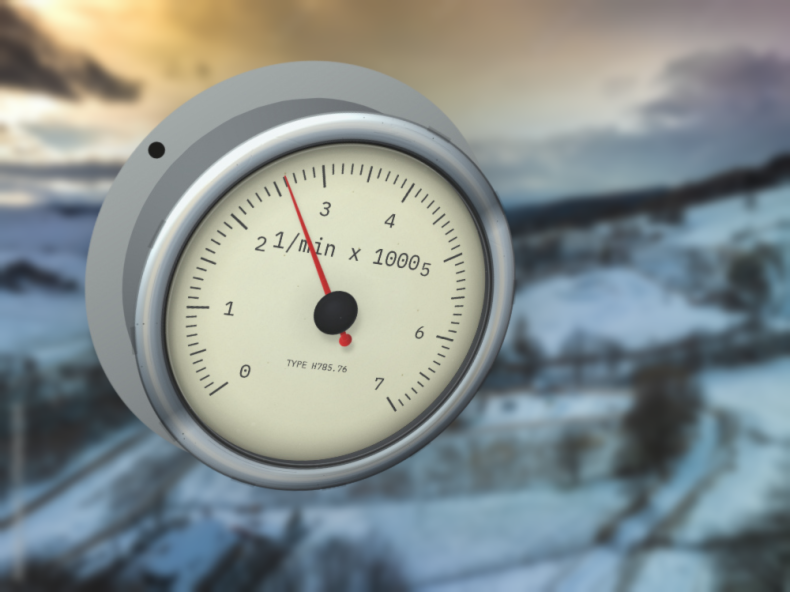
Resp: 2600 rpm
